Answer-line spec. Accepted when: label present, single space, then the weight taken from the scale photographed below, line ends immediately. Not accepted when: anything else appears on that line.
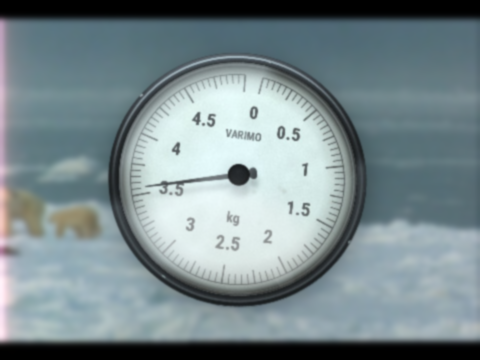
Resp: 3.55 kg
